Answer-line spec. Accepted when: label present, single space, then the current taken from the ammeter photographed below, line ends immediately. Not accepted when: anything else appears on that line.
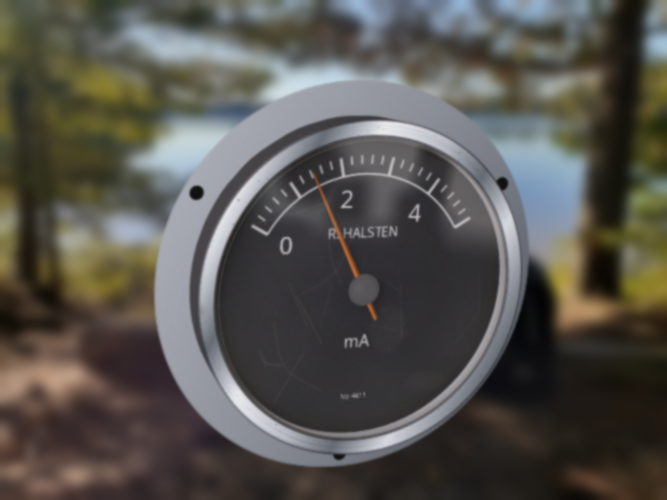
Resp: 1.4 mA
